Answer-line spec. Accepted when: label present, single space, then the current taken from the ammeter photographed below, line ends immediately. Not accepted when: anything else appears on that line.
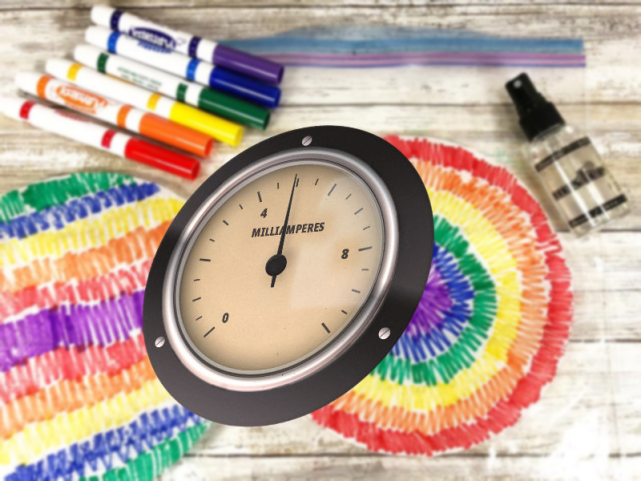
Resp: 5 mA
